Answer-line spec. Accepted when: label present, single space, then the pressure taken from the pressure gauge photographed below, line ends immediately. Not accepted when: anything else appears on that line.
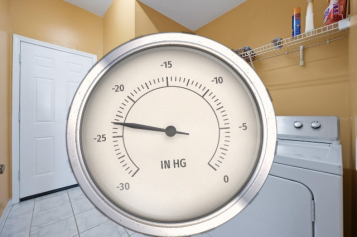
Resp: -23.5 inHg
